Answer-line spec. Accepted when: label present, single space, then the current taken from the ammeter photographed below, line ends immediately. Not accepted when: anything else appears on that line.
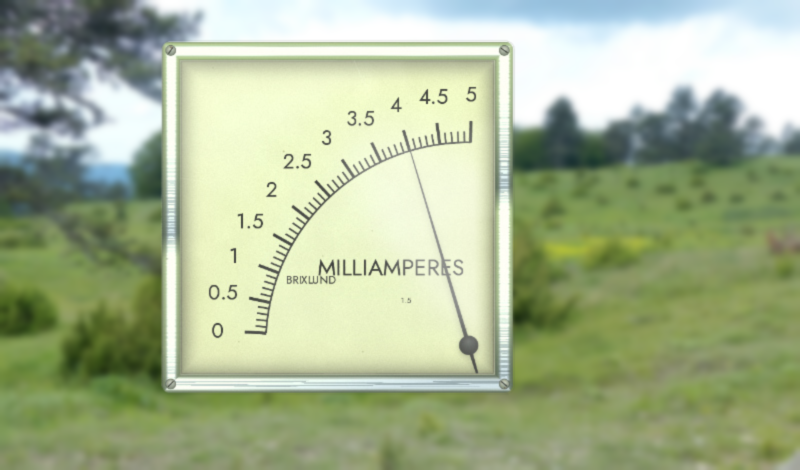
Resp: 4 mA
